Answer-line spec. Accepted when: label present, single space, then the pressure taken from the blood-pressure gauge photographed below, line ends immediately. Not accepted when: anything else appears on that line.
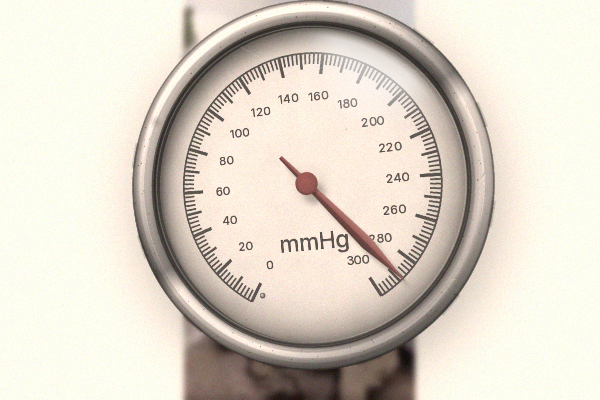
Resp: 288 mmHg
